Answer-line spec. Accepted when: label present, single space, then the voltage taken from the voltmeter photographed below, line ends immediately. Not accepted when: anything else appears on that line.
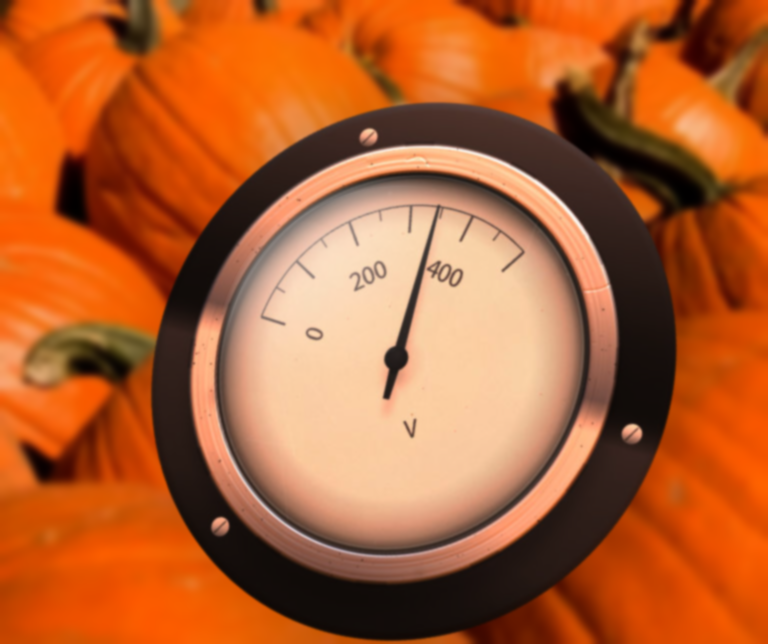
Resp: 350 V
